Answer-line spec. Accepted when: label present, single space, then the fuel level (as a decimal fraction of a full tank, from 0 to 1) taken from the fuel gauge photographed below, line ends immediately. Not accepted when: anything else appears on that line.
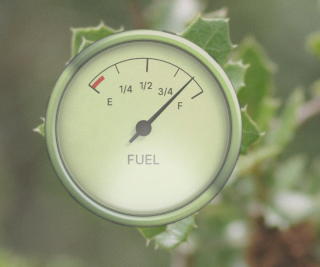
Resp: 0.875
